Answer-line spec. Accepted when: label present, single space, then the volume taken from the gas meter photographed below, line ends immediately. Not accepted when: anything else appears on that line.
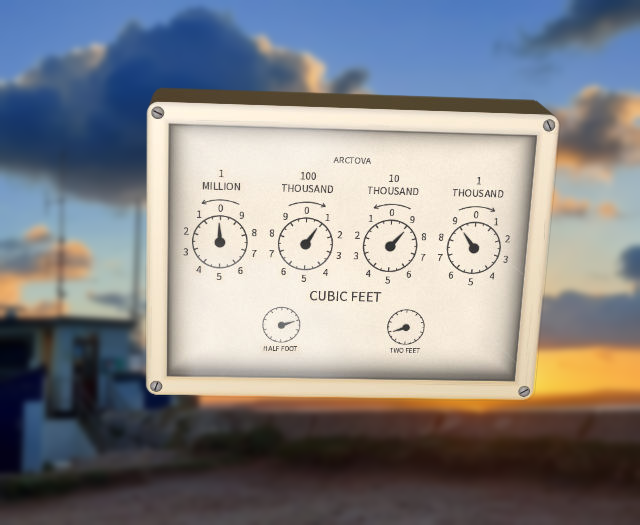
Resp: 8900 ft³
